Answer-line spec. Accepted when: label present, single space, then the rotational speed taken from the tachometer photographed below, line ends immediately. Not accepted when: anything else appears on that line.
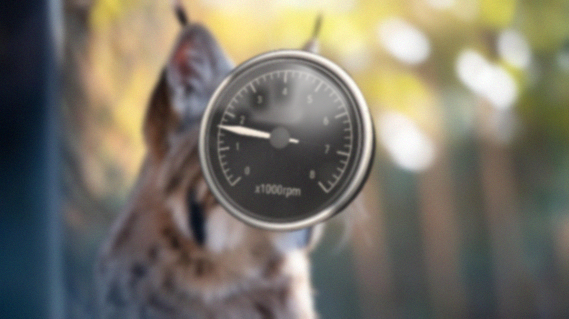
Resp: 1600 rpm
